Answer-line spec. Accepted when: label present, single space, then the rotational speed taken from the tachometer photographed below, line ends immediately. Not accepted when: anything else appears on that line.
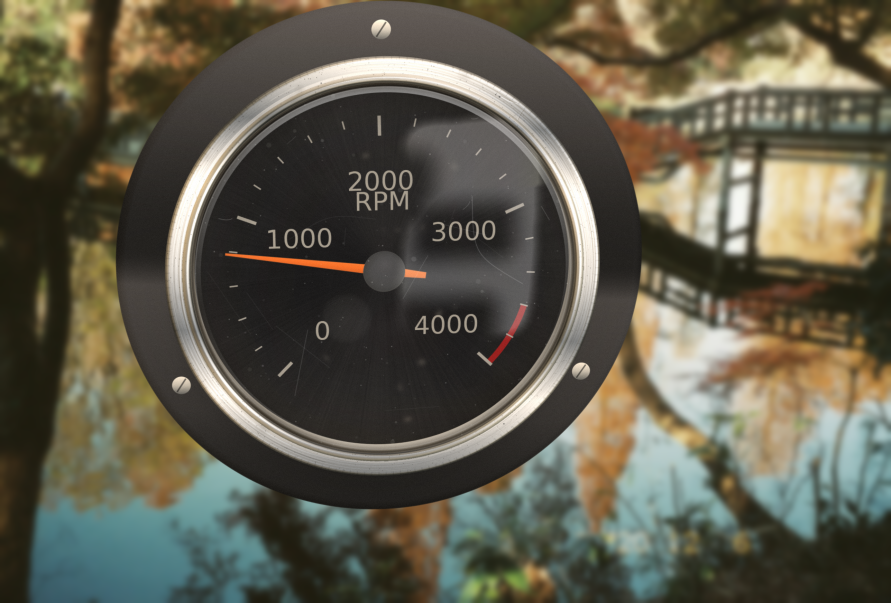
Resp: 800 rpm
